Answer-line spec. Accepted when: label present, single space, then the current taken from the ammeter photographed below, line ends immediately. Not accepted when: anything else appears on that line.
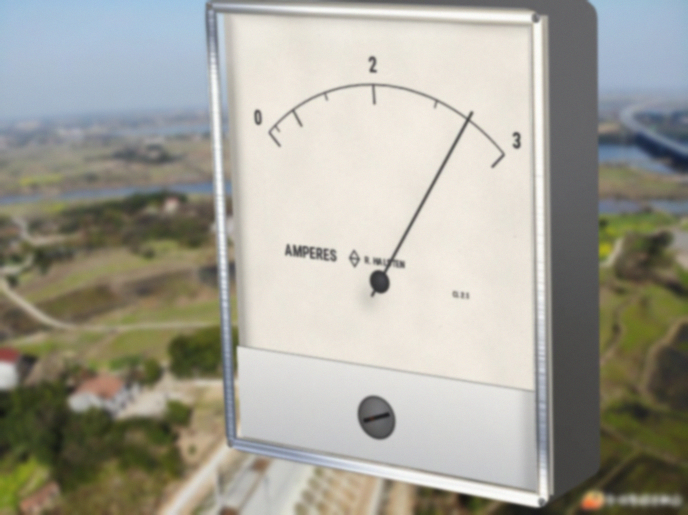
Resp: 2.75 A
